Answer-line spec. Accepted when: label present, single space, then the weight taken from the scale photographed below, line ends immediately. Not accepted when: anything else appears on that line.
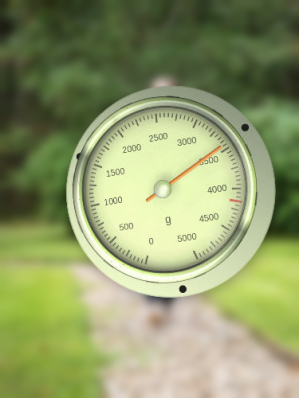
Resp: 3450 g
